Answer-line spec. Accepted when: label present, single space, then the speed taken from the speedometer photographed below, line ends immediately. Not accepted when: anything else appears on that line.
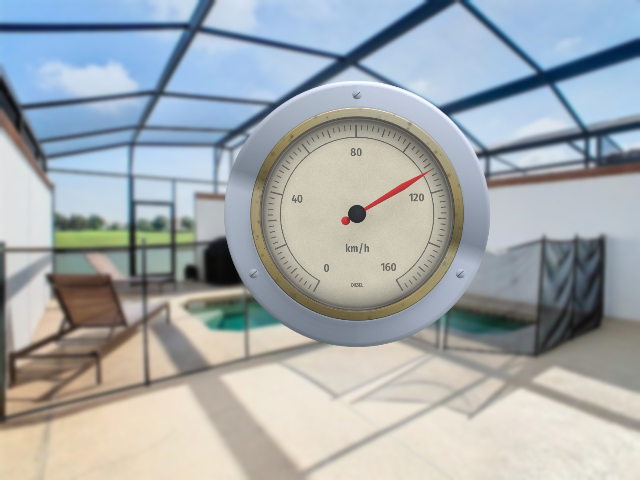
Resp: 112 km/h
